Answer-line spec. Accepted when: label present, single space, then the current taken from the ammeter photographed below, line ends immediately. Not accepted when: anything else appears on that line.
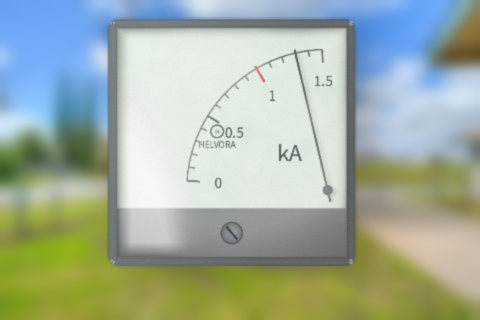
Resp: 1.3 kA
